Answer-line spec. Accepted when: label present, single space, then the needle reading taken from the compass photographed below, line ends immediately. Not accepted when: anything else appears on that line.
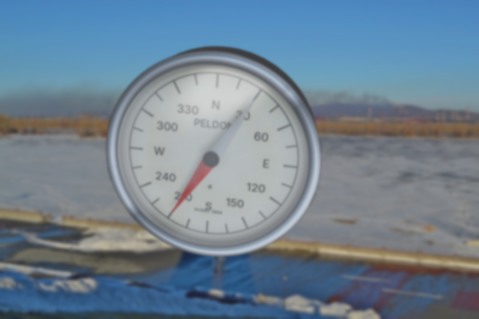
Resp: 210 °
